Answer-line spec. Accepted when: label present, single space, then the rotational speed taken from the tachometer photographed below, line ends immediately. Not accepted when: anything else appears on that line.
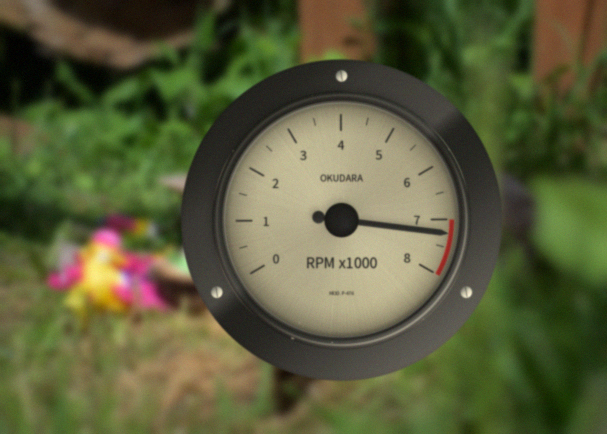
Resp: 7250 rpm
